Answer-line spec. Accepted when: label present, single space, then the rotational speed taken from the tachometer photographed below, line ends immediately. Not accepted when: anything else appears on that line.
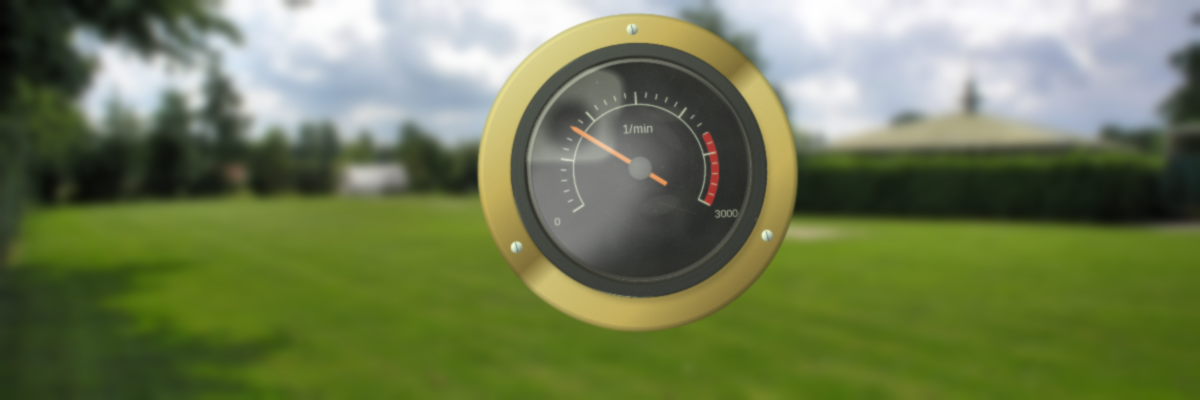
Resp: 800 rpm
